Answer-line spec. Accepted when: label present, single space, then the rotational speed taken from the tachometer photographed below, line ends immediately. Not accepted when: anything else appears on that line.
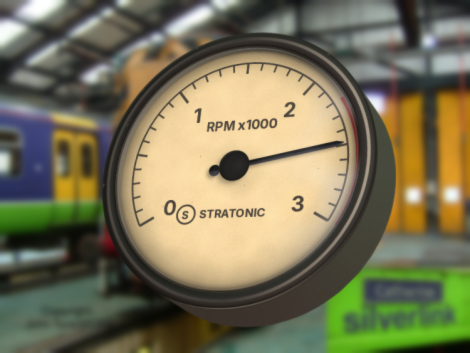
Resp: 2500 rpm
